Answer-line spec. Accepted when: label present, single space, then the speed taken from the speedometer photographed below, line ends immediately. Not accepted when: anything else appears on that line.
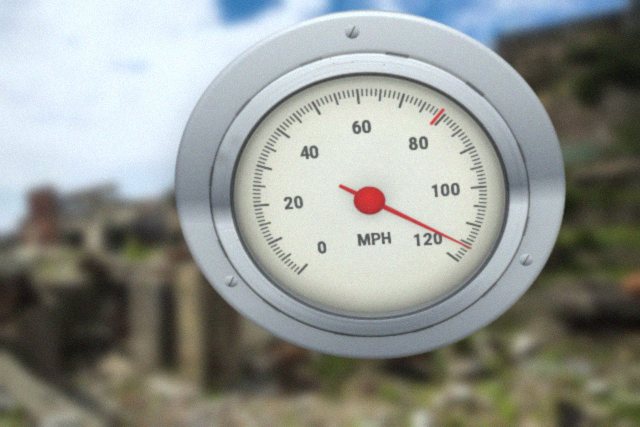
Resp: 115 mph
